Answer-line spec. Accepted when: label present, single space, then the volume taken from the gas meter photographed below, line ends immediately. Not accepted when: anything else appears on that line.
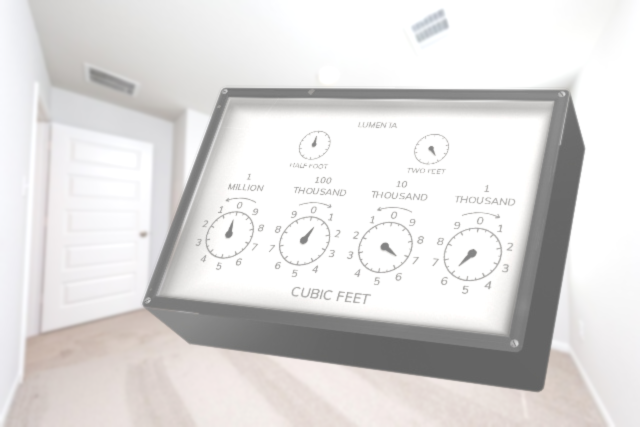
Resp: 6600 ft³
